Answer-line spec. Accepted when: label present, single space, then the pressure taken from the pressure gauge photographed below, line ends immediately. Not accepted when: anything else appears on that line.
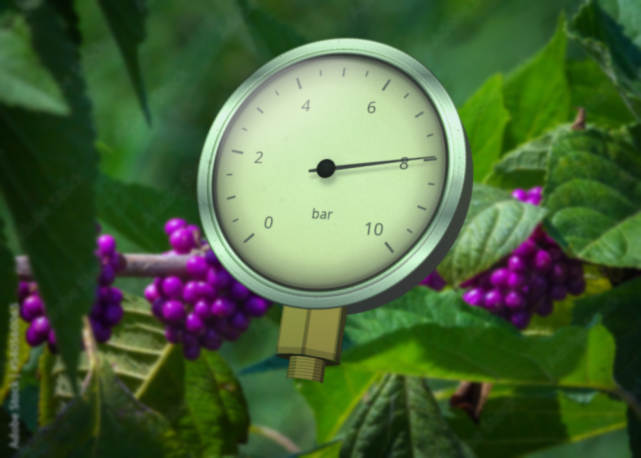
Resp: 8 bar
